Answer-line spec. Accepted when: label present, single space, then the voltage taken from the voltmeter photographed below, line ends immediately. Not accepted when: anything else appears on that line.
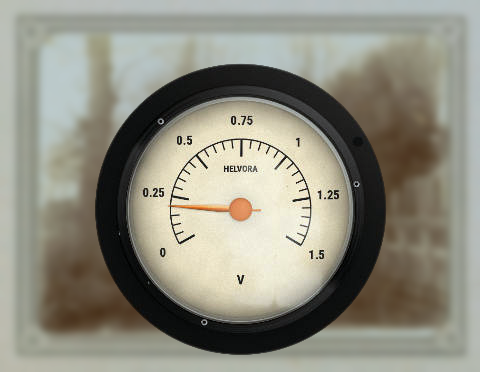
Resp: 0.2 V
